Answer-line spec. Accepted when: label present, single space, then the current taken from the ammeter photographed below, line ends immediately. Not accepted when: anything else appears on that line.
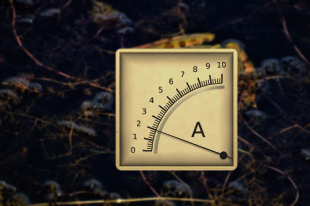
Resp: 2 A
